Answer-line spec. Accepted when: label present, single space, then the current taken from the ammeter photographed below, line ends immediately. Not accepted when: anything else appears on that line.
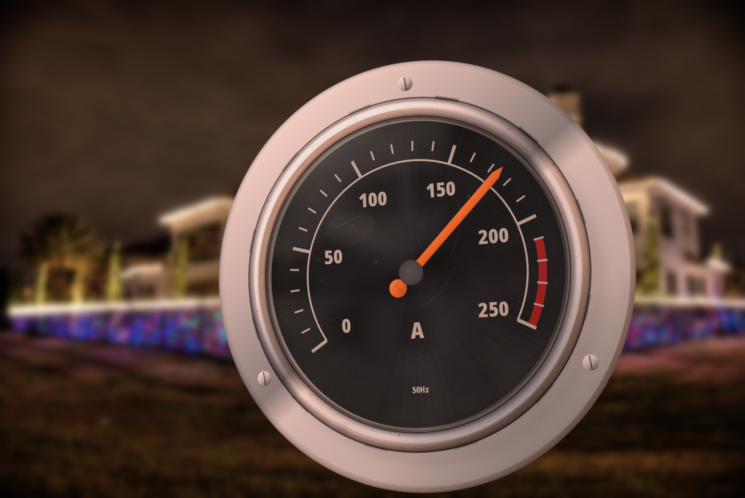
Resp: 175 A
